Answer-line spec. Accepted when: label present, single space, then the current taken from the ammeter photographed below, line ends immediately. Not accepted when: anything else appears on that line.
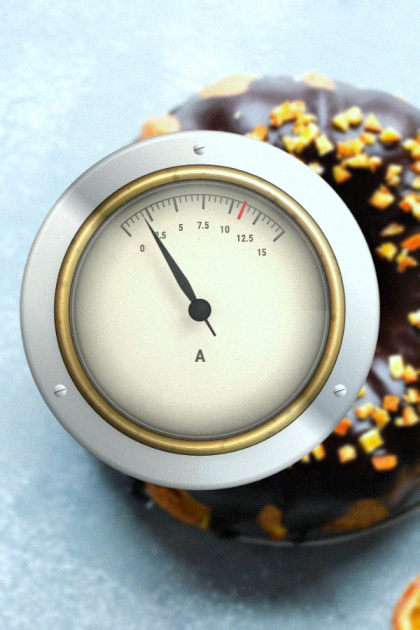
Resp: 2 A
